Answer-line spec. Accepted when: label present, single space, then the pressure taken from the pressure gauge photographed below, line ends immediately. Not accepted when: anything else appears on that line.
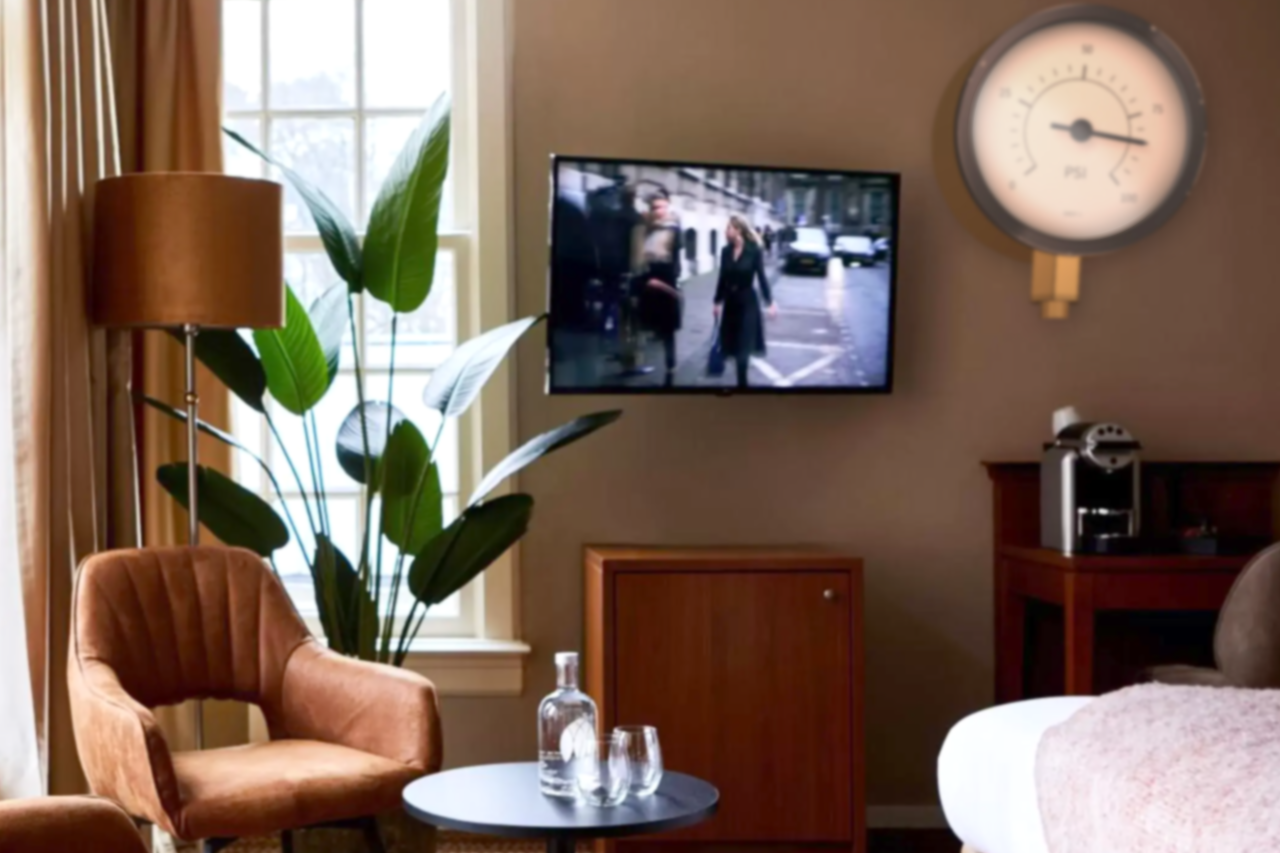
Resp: 85 psi
